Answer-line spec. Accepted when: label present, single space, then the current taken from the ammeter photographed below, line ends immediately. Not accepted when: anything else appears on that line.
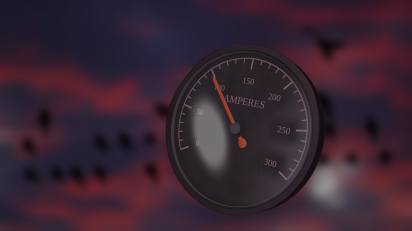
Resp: 100 A
